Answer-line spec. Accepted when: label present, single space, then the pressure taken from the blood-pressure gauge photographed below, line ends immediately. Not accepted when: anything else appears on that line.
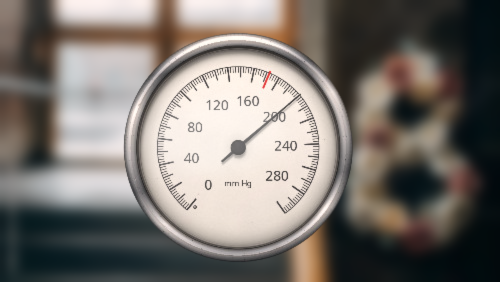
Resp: 200 mmHg
